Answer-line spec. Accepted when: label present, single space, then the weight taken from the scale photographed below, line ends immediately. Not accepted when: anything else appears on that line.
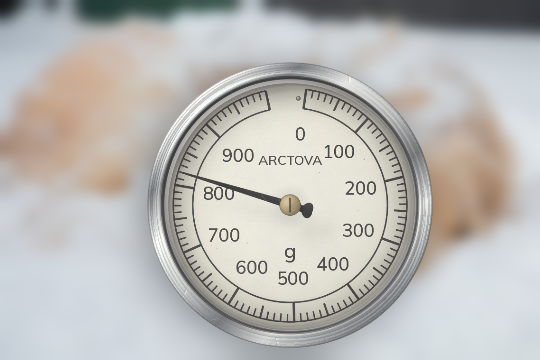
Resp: 820 g
